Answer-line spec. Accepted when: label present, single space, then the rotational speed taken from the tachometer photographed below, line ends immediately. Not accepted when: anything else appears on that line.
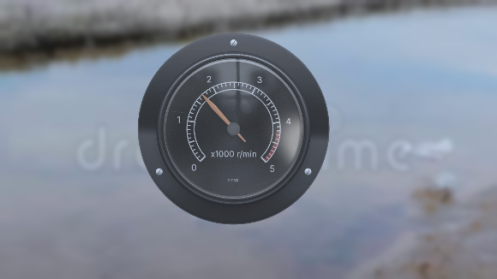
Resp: 1700 rpm
